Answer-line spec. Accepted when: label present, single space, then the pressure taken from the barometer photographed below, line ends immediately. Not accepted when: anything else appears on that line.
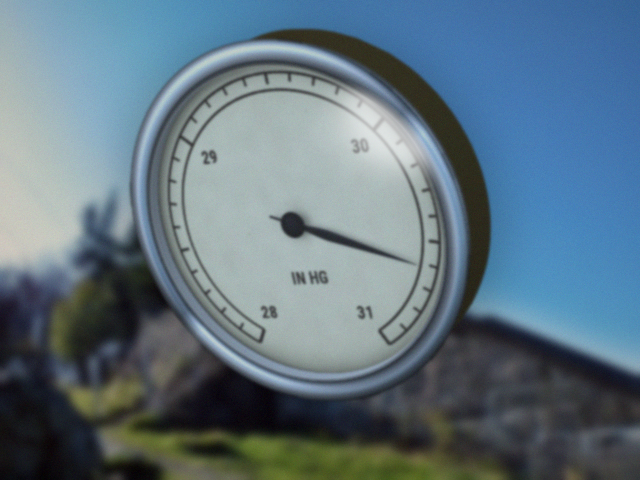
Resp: 30.6 inHg
